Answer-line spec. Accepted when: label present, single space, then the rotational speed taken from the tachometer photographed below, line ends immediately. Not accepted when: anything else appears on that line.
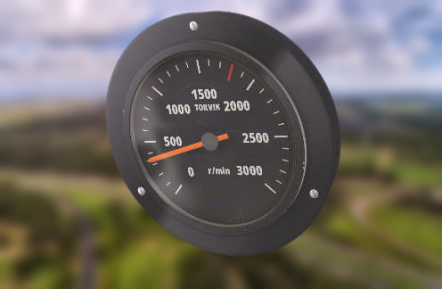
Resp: 350 rpm
